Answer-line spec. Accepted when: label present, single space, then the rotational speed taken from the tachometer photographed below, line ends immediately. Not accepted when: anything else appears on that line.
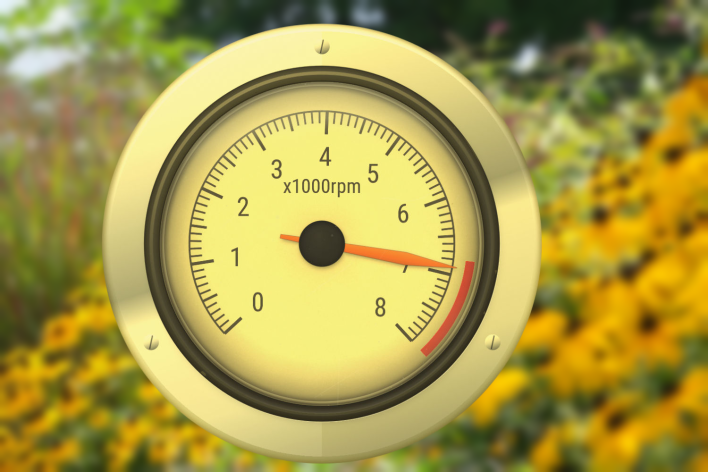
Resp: 6900 rpm
